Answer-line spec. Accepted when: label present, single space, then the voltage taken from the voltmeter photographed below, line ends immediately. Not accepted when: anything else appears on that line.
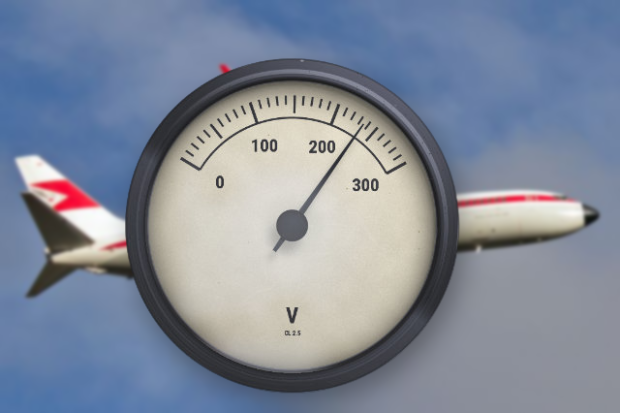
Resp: 235 V
